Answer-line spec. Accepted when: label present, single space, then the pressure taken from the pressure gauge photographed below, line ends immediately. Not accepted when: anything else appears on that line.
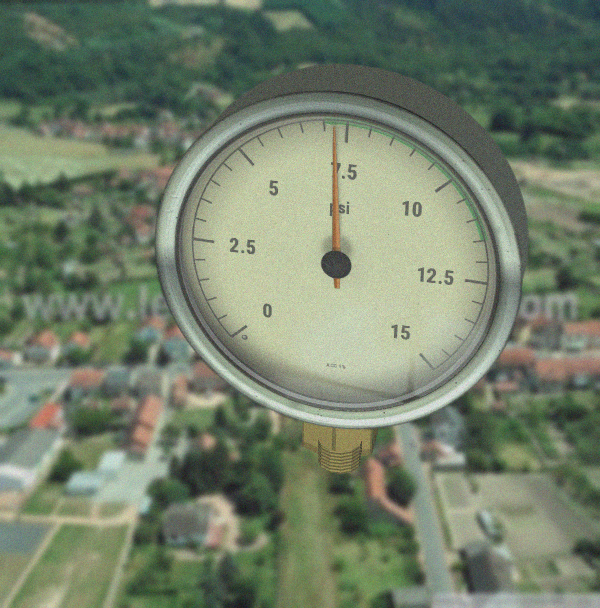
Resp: 7.25 psi
